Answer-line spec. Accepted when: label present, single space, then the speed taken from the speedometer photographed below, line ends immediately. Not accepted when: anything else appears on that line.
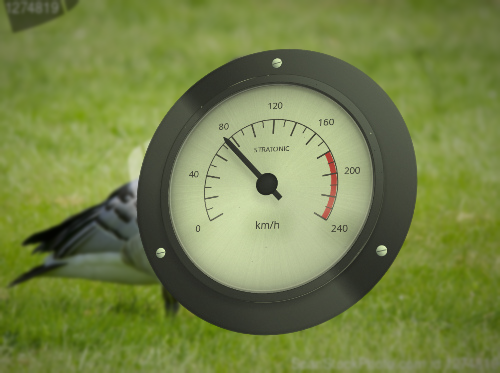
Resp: 75 km/h
